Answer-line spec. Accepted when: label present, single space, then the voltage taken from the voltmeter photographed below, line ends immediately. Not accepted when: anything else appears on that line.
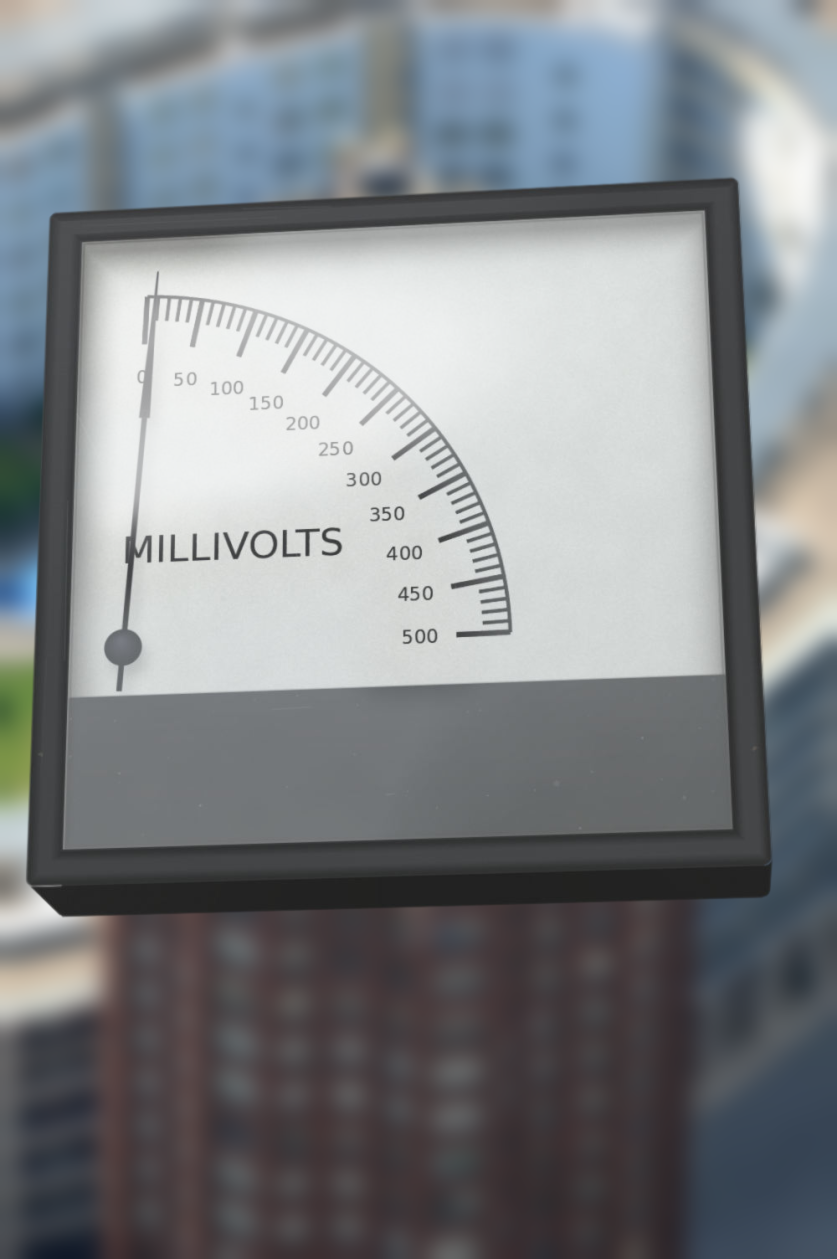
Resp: 10 mV
